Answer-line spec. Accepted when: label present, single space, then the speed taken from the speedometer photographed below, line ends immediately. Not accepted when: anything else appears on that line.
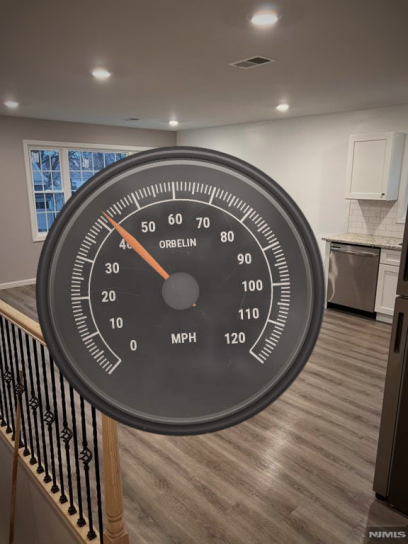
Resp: 42 mph
